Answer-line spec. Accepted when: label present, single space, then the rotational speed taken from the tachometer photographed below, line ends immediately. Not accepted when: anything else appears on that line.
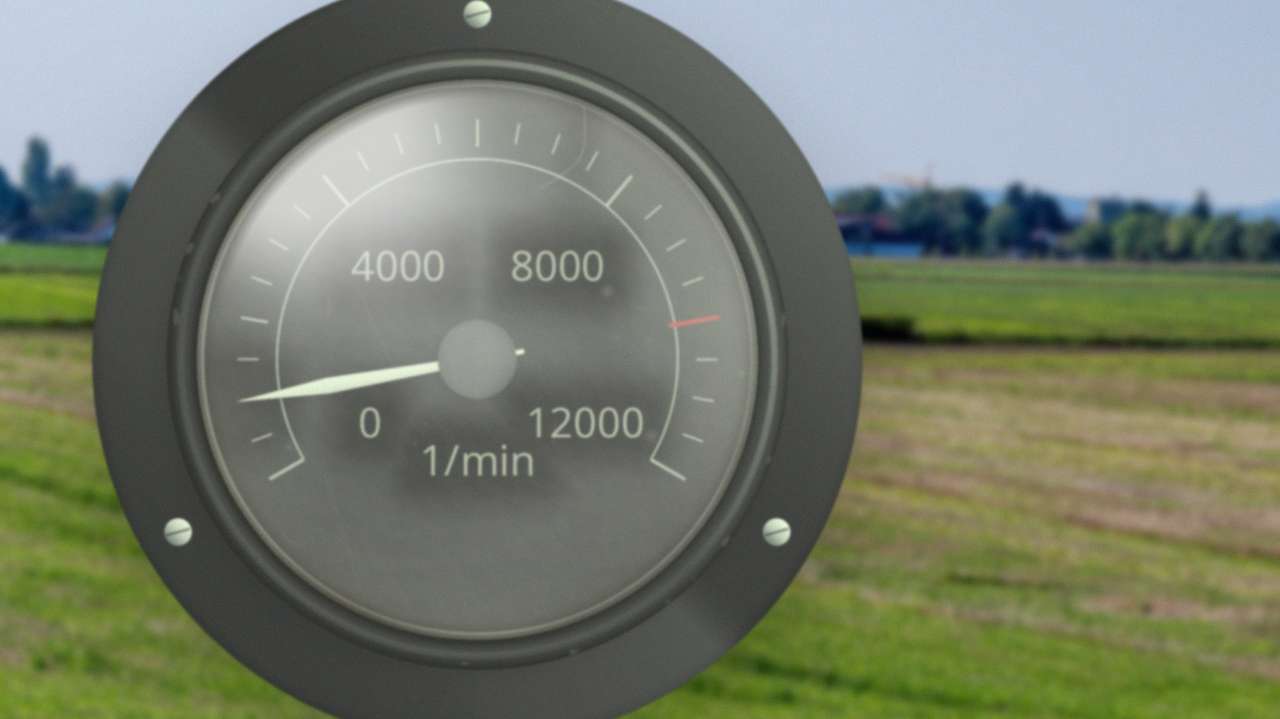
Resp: 1000 rpm
